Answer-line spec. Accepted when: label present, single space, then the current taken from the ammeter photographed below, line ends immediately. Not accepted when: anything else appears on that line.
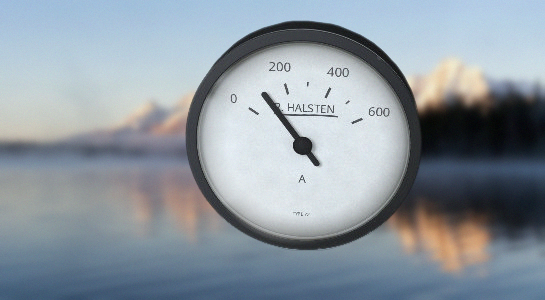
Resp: 100 A
